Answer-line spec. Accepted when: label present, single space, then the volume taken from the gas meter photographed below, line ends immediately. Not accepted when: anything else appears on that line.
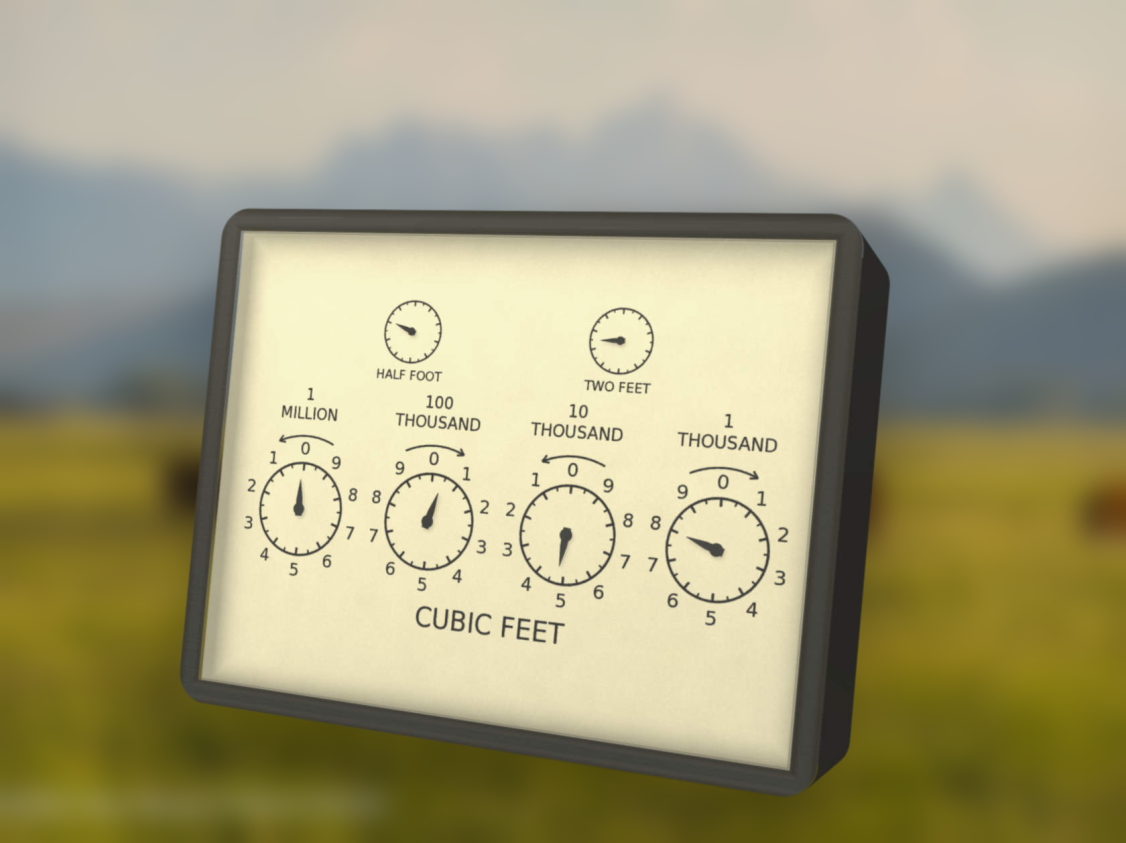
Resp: 4800 ft³
